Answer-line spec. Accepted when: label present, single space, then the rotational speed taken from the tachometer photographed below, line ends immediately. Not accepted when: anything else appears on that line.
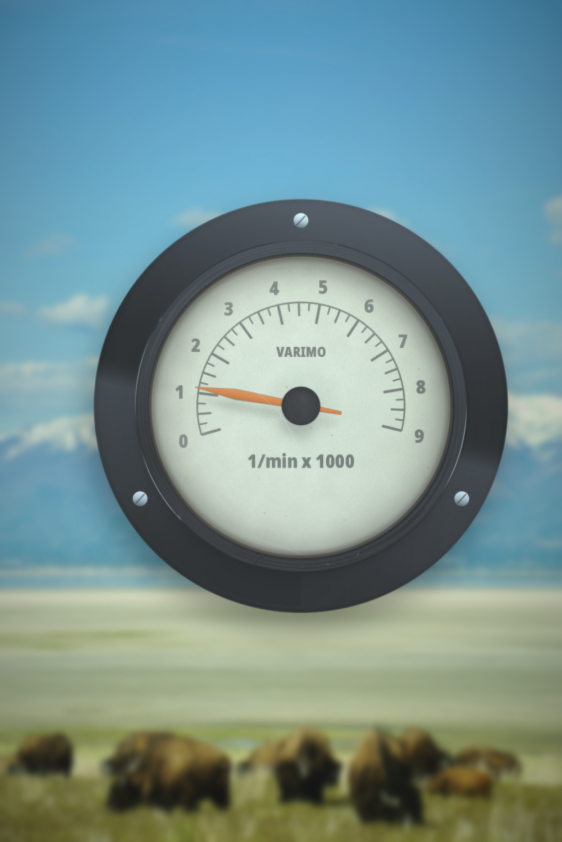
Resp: 1125 rpm
